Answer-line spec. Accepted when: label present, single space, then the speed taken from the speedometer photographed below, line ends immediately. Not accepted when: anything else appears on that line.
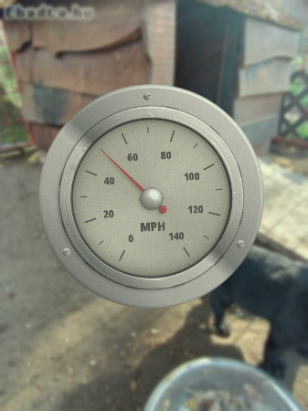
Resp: 50 mph
